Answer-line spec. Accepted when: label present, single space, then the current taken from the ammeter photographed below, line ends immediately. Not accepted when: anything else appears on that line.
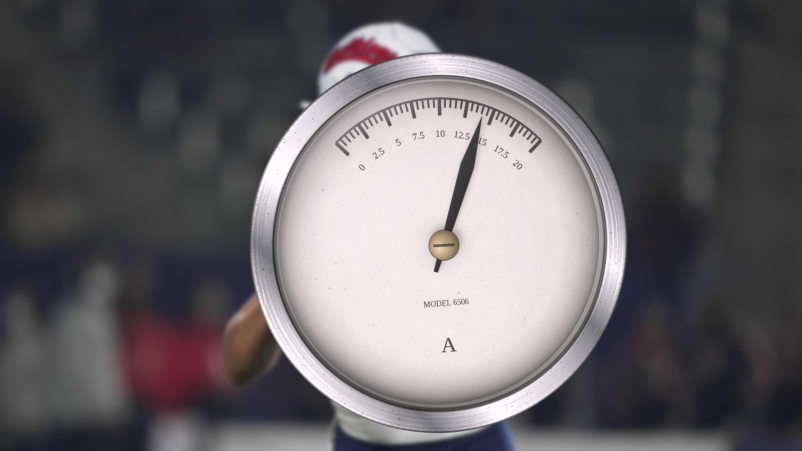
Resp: 14 A
